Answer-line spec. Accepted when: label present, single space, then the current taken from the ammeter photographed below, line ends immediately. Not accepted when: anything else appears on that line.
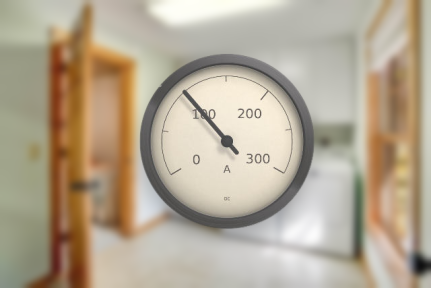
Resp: 100 A
